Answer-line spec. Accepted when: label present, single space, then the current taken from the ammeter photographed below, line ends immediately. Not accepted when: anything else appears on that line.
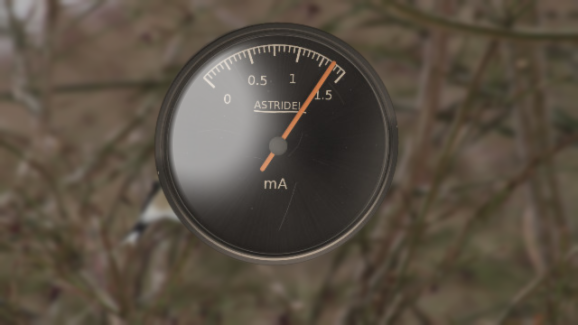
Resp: 1.35 mA
